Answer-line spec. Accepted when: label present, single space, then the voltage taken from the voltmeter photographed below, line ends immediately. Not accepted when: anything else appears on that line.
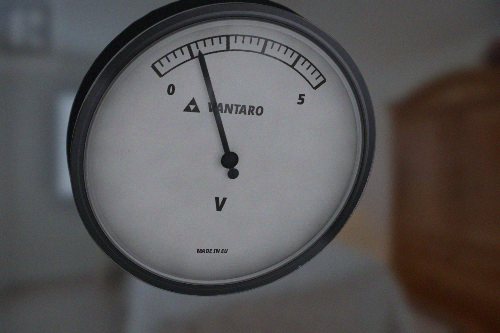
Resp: 1.2 V
